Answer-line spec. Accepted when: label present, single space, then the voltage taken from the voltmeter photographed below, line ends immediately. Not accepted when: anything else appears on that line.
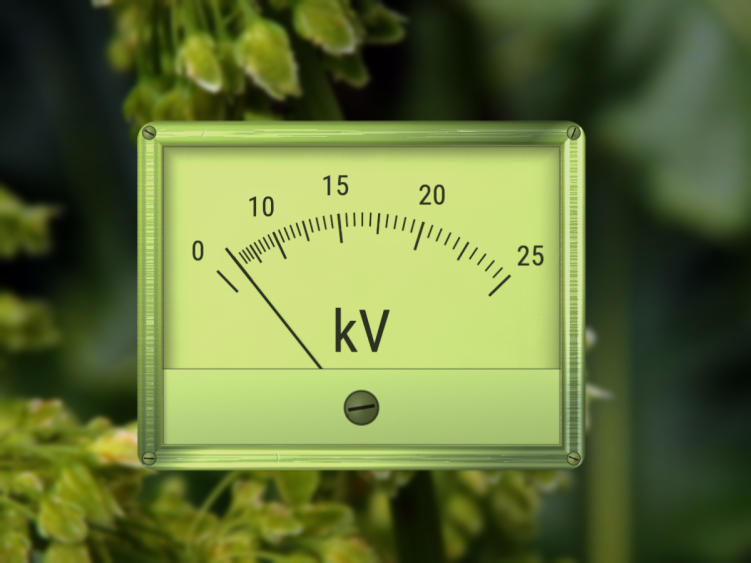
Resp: 5 kV
